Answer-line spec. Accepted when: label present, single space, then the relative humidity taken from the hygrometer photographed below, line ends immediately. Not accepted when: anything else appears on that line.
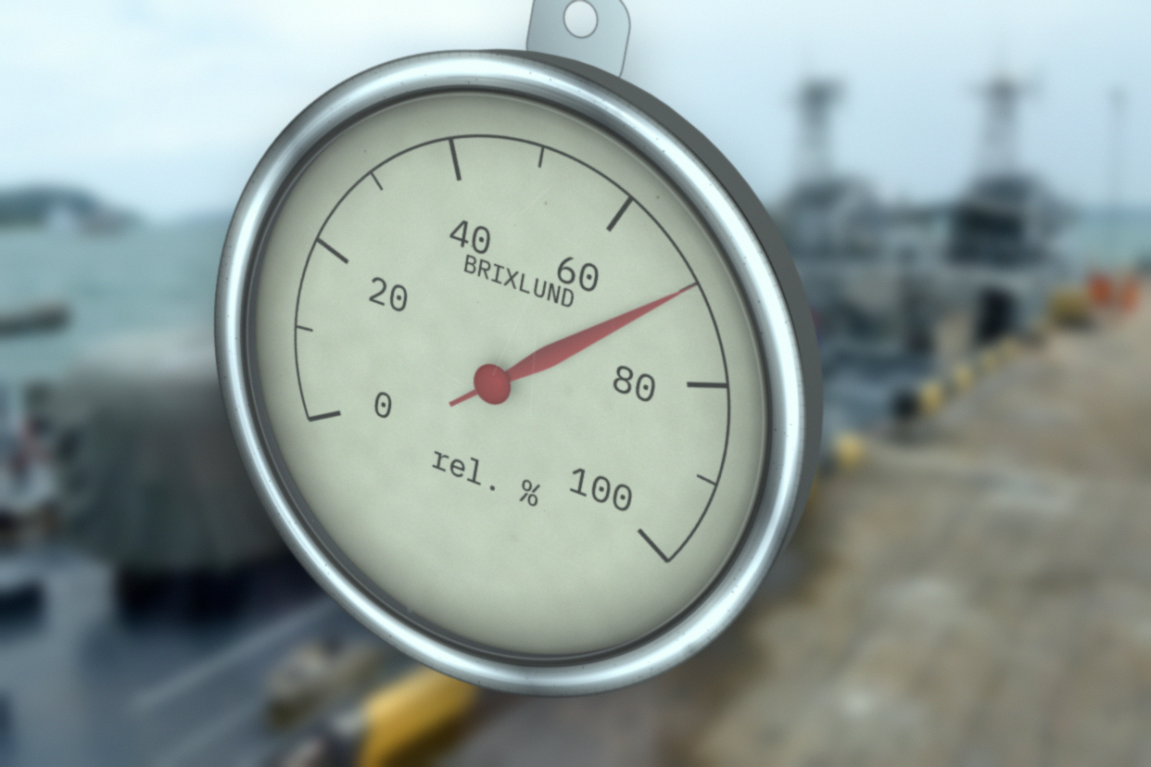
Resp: 70 %
